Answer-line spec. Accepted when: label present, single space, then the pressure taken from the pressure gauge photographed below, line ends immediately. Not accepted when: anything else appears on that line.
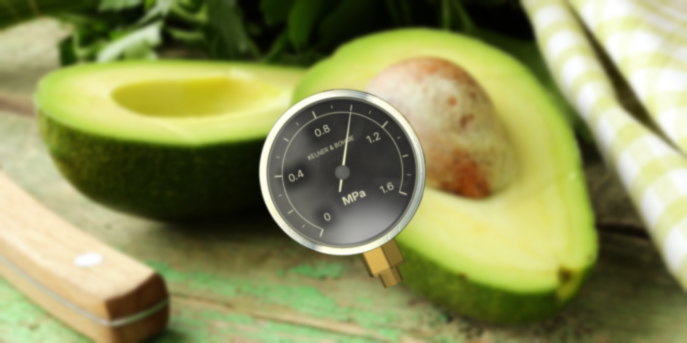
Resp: 1 MPa
